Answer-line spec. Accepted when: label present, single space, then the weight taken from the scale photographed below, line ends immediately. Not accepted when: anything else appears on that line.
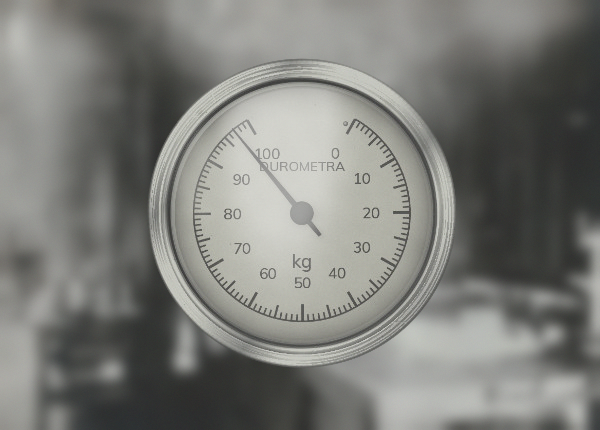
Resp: 97 kg
